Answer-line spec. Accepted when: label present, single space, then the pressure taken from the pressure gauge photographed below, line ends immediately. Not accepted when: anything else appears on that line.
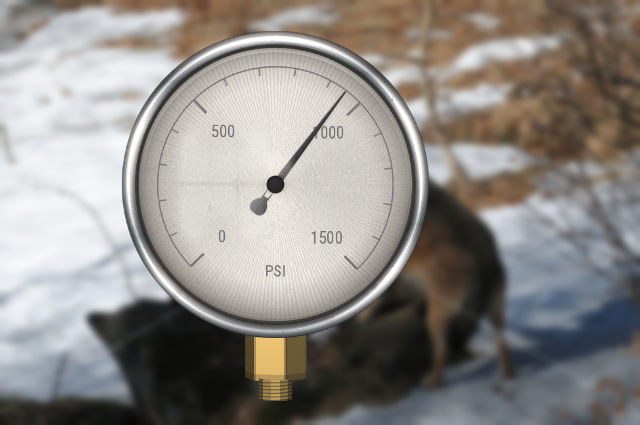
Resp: 950 psi
